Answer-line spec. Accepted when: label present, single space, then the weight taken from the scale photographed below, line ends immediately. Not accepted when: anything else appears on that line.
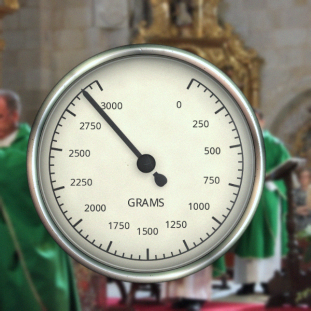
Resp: 2900 g
